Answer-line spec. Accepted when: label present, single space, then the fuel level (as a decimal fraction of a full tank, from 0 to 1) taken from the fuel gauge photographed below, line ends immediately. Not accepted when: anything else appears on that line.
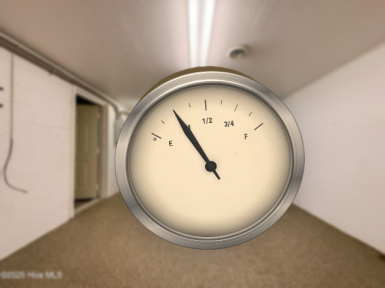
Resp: 0.25
